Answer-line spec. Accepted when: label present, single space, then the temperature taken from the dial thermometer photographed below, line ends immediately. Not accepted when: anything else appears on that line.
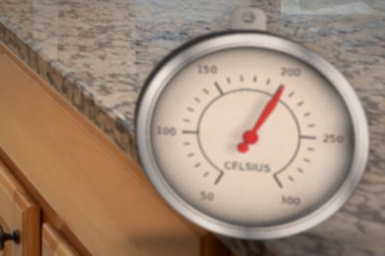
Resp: 200 °C
